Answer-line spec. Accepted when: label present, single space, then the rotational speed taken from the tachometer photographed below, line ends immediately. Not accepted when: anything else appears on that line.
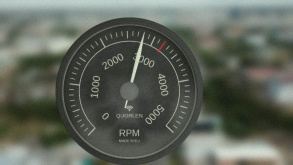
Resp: 2800 rpm
